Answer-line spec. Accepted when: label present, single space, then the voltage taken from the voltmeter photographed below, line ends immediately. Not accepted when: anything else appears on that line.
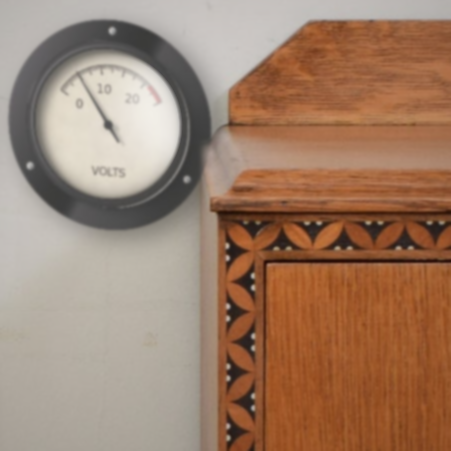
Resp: 5 V
